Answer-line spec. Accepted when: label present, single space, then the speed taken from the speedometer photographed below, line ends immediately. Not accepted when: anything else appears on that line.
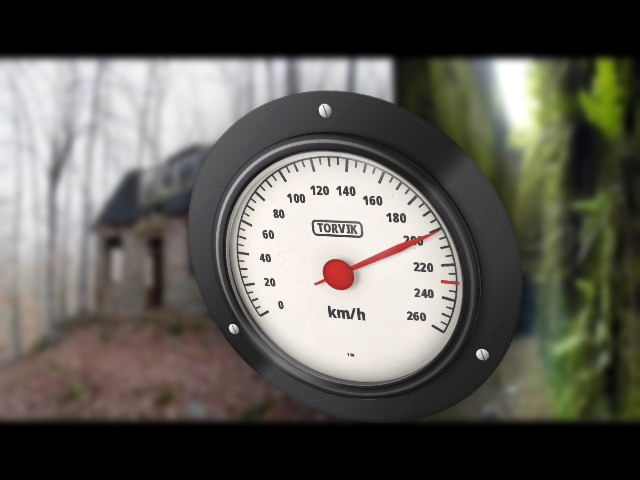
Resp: 200 km/h
